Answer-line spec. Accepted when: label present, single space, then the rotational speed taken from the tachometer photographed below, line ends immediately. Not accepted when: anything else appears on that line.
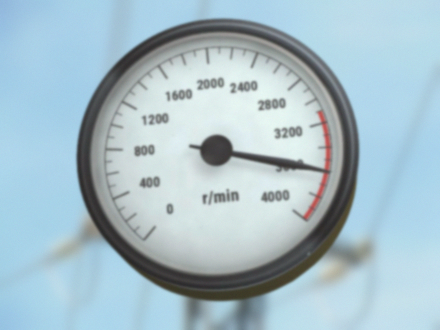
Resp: 3600 rpm
